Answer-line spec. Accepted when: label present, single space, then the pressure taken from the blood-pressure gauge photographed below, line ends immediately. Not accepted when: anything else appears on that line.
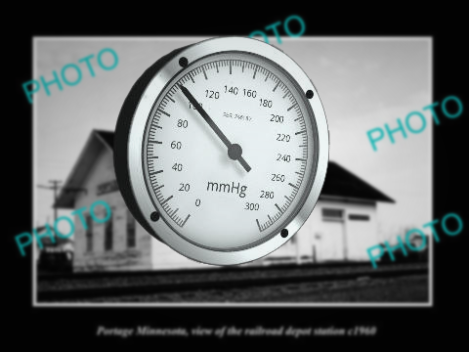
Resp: 100 mmHg
